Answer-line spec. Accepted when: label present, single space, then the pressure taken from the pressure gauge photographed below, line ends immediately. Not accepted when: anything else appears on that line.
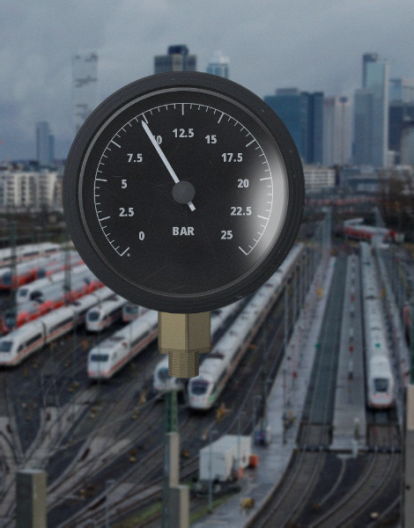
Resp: 9.75 bar
